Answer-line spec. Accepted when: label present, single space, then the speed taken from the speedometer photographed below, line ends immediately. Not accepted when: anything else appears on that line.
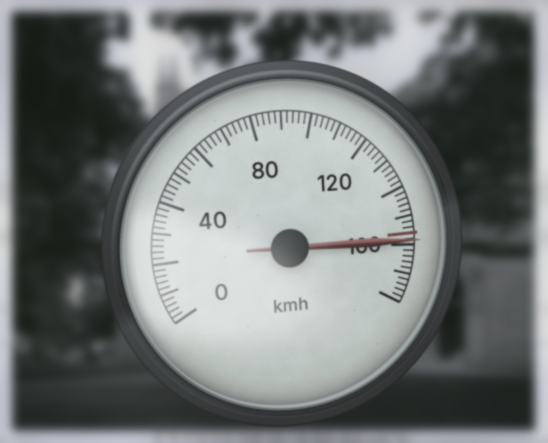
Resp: 158 km/h
